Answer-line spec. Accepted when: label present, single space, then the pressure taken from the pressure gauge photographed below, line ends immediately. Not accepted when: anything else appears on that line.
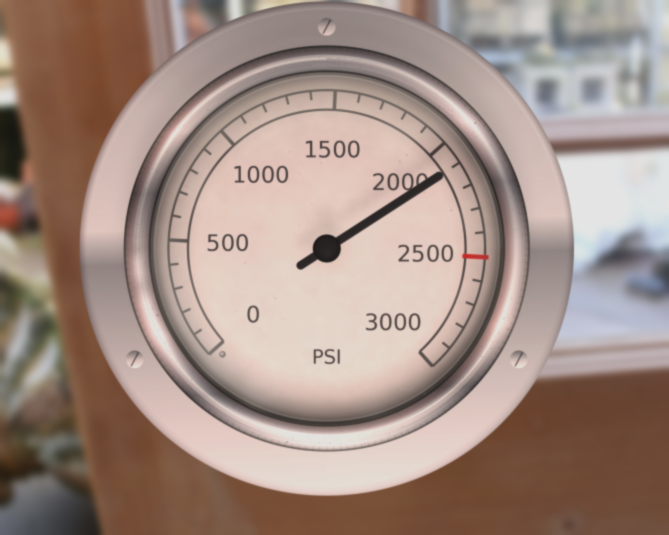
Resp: 2100 psi
